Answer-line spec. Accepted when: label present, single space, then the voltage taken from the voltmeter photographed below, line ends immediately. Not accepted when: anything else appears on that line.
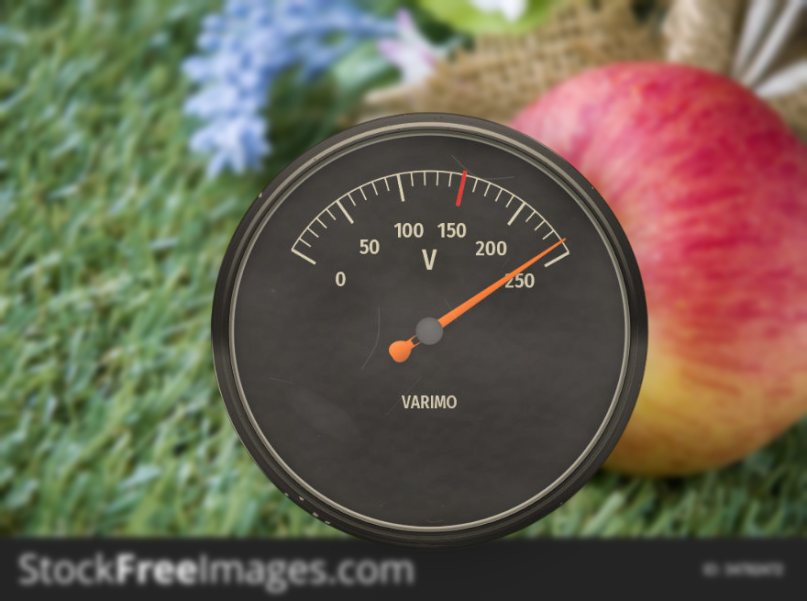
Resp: 240 V
